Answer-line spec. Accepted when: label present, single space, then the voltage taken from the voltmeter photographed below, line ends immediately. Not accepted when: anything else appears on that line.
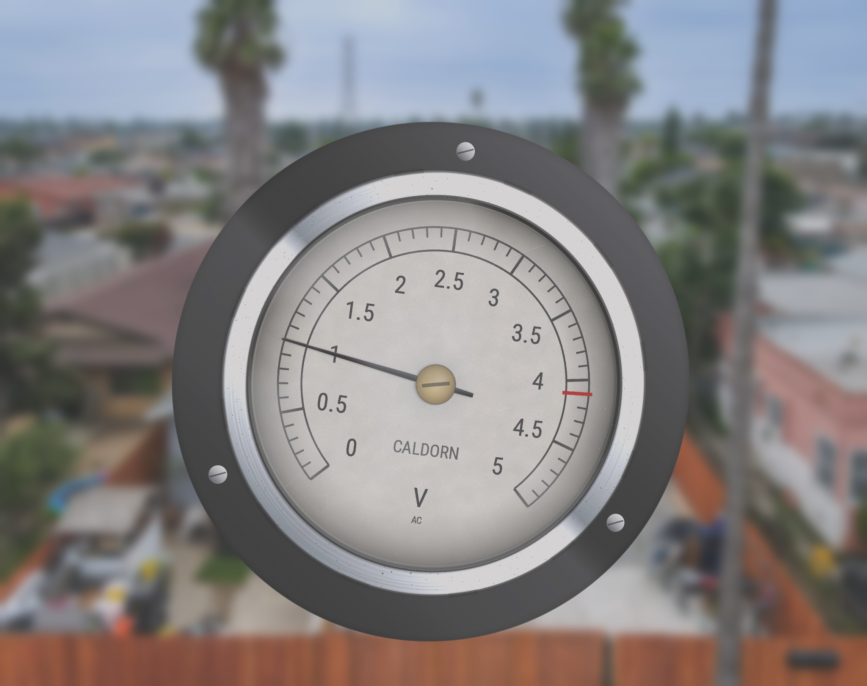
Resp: 1 V
